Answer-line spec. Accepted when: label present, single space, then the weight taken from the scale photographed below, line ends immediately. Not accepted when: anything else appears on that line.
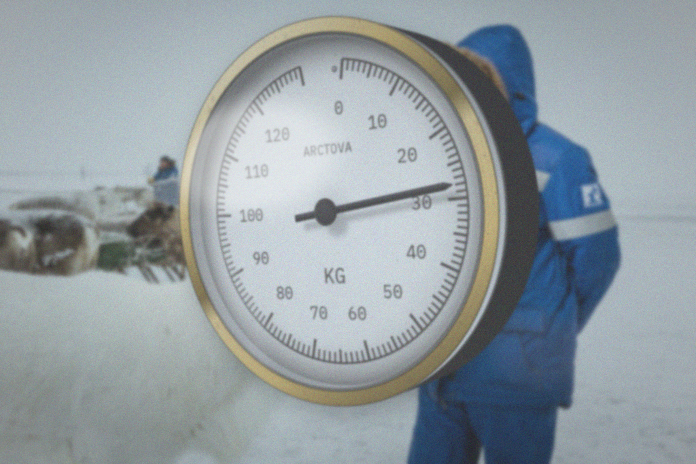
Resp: 28 kg
